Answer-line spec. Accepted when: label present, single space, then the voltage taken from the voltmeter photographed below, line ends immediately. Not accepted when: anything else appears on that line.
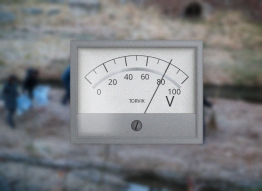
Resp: 80 V
